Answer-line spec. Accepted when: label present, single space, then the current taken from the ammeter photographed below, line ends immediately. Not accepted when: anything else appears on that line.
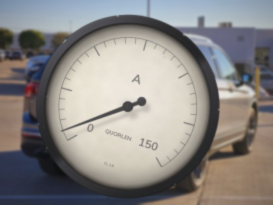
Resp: 5 A
